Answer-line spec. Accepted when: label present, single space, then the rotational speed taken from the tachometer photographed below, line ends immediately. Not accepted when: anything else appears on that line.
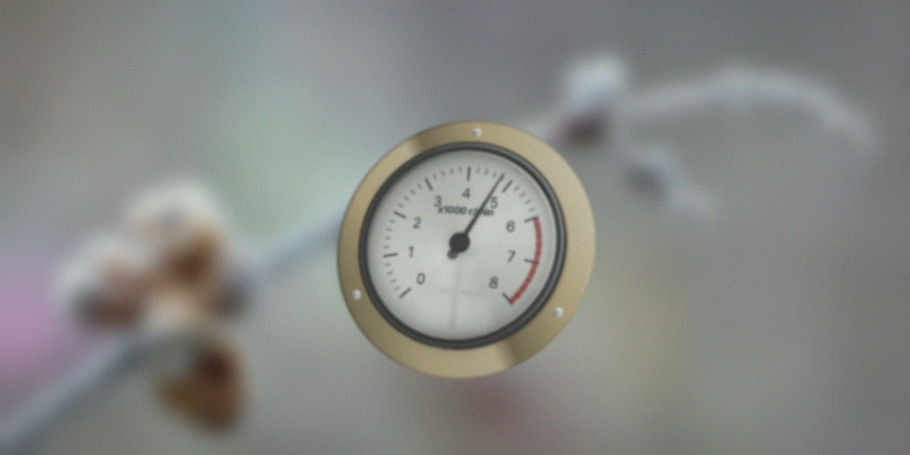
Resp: 4800 rpm
